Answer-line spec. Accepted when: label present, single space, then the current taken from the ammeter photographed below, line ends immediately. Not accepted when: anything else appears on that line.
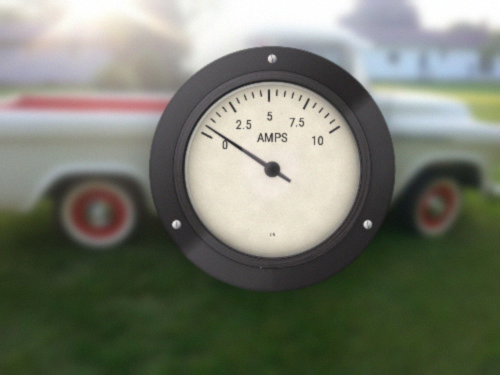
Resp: 0.5 A
